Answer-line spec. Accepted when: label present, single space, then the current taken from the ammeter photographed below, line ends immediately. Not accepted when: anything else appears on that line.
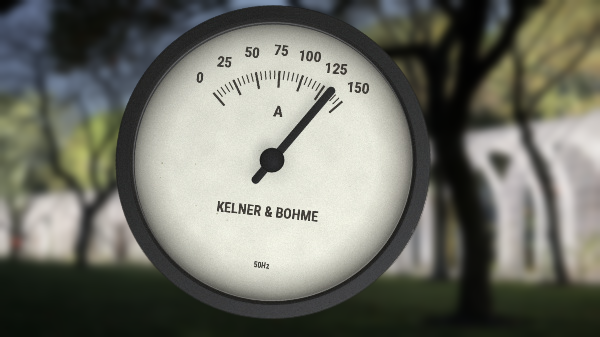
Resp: 135 A
